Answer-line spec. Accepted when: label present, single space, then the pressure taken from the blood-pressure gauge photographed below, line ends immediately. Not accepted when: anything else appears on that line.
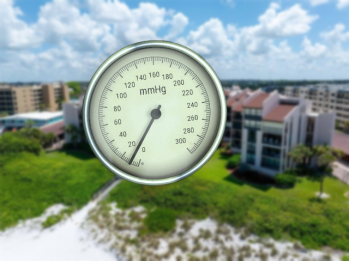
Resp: 10 mmHg
